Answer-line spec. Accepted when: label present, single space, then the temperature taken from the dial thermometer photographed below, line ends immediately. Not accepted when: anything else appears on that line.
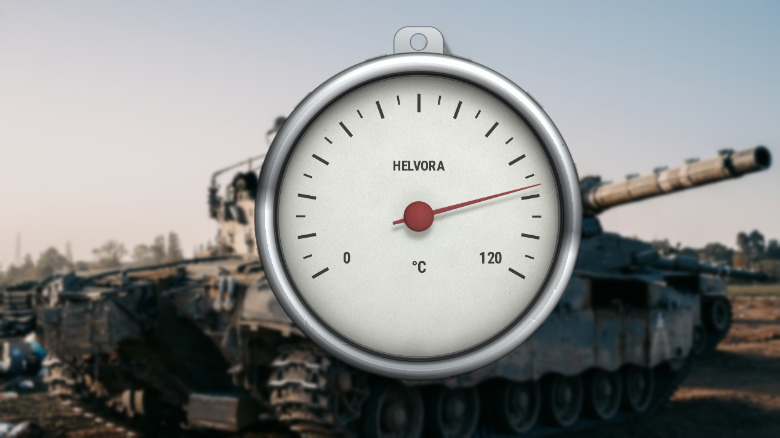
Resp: 97.5 °C
